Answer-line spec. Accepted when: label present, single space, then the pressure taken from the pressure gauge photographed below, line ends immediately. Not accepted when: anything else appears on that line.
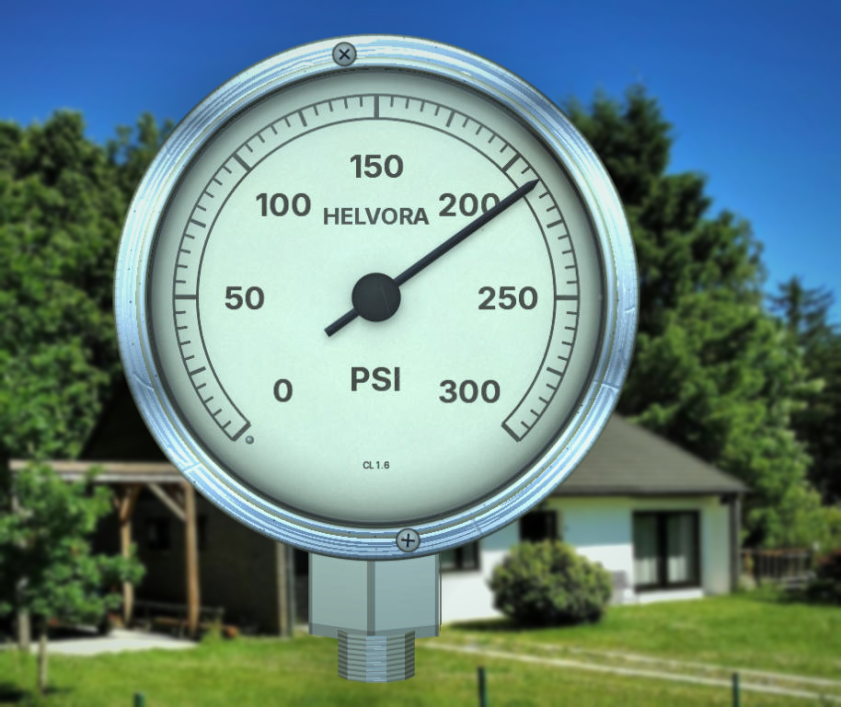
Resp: 210 psi
